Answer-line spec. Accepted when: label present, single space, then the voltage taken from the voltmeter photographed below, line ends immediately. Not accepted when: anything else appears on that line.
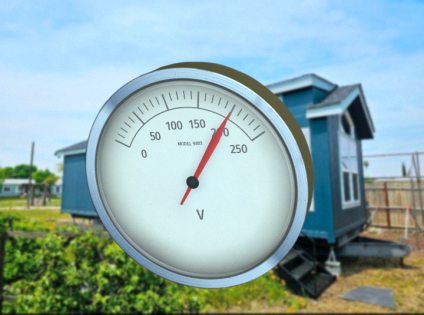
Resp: 200 V
